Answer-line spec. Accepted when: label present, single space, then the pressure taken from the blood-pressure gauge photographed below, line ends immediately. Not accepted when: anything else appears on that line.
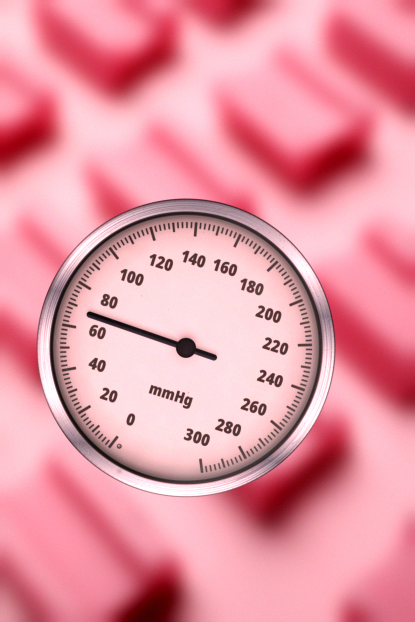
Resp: 68 mmHg
